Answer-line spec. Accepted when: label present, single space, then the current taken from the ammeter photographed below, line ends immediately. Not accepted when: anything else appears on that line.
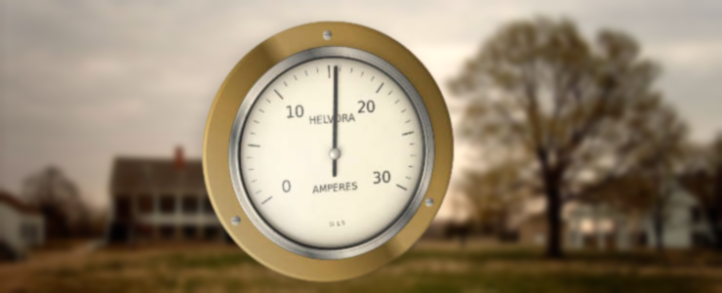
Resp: 15.5 A
